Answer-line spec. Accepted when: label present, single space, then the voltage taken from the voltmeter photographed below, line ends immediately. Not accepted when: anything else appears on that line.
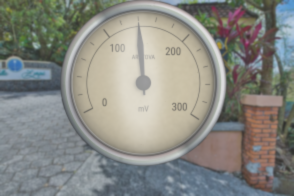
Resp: 140 mV
